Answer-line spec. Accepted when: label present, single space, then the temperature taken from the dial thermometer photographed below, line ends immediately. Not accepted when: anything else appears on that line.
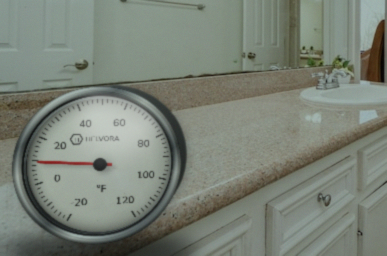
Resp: 10 °F
